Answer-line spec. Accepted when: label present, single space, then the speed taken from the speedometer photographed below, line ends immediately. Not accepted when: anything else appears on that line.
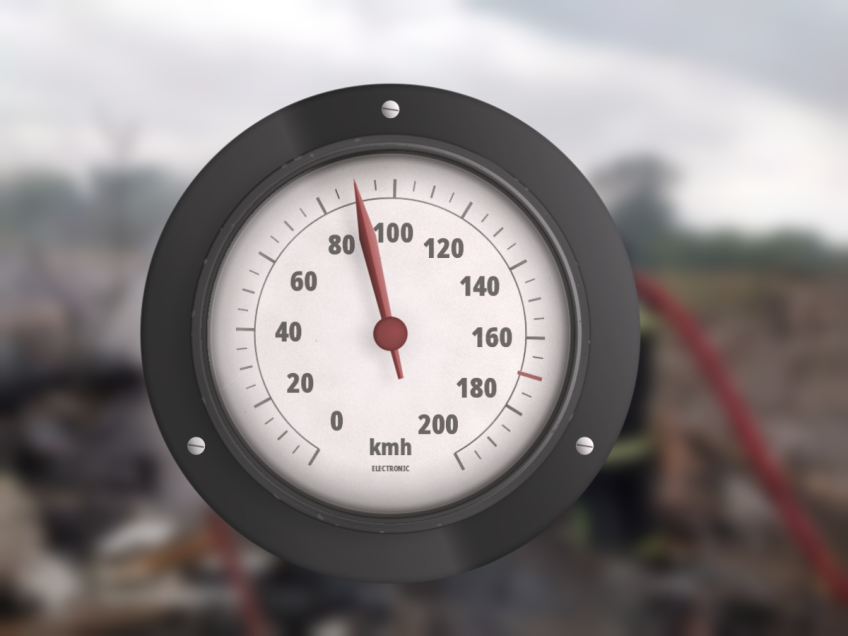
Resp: 90 km/h
